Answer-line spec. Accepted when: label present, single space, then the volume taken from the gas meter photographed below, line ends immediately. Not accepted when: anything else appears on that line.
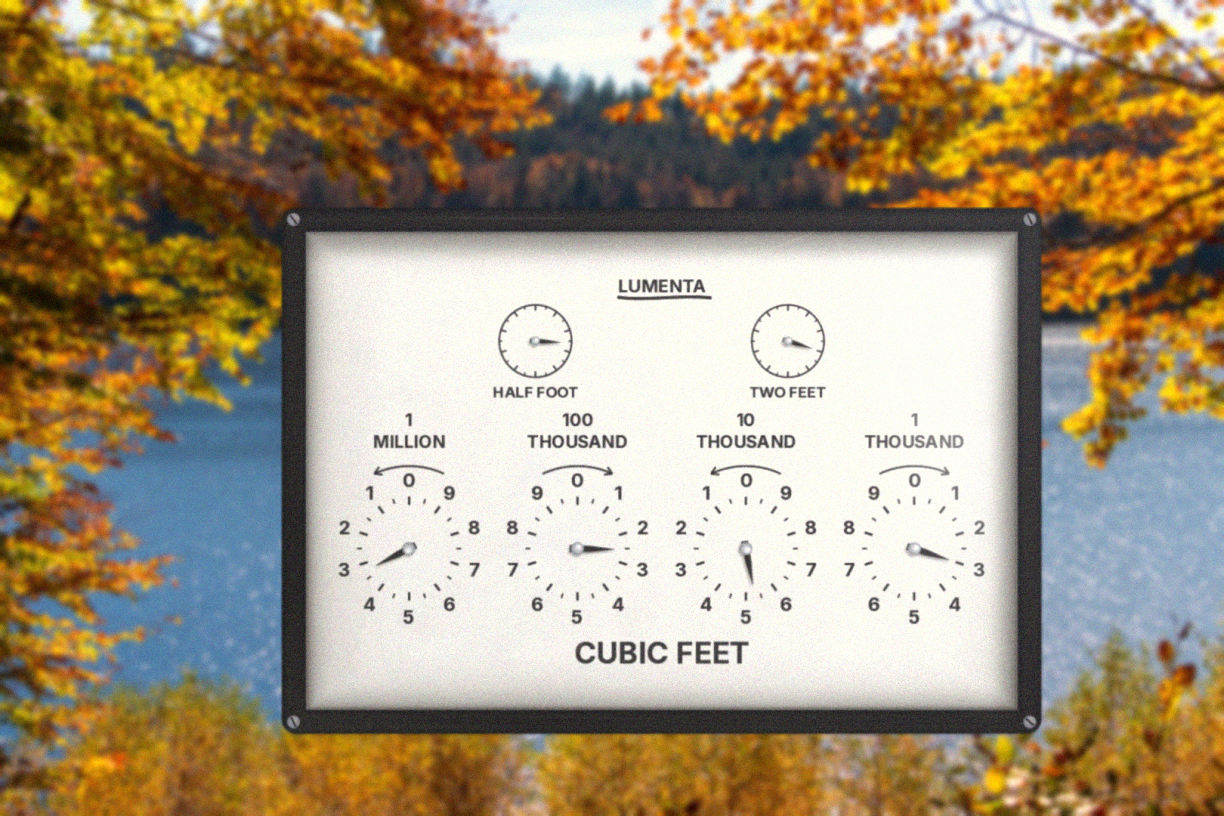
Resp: 325300 ft³
